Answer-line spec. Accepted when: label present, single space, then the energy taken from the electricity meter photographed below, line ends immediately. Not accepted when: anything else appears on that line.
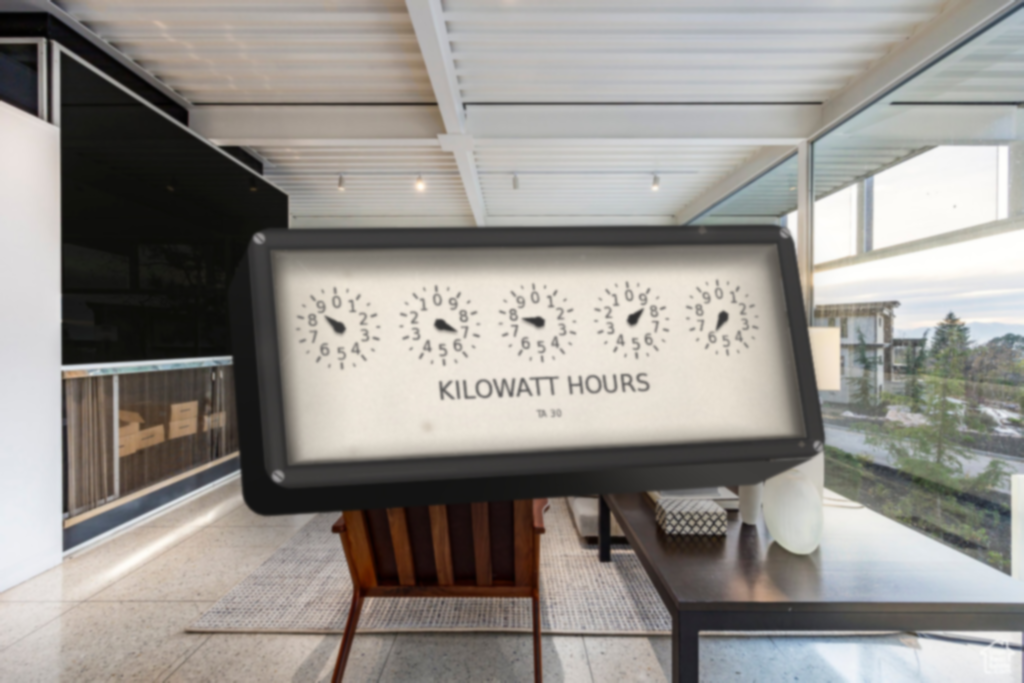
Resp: 86786 kWh
